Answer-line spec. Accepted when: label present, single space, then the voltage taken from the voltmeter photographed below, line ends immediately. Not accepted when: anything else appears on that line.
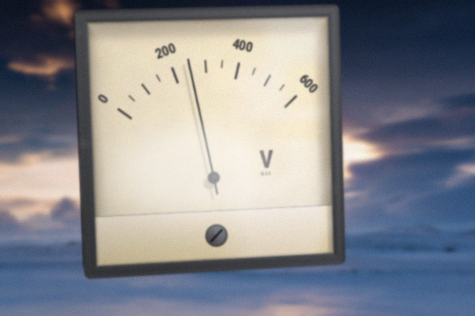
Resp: 250 V
